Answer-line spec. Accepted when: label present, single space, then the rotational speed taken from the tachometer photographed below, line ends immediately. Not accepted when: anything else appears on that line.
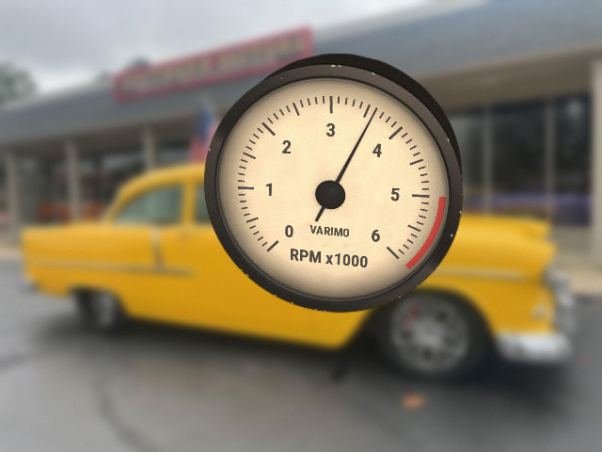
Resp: 3600 rpm
